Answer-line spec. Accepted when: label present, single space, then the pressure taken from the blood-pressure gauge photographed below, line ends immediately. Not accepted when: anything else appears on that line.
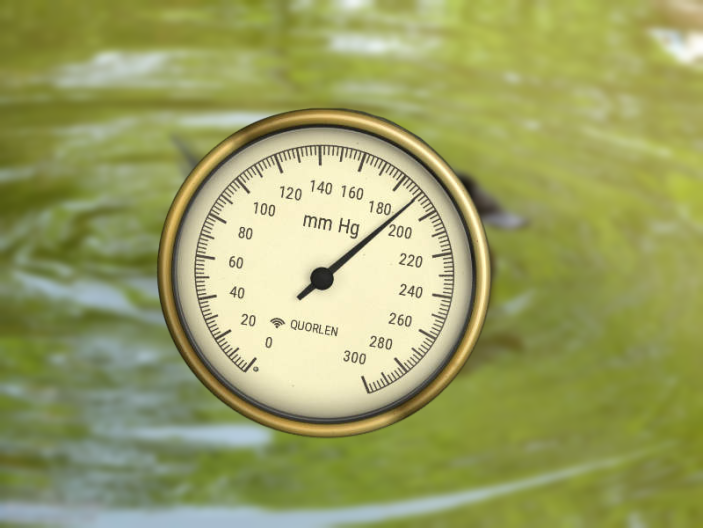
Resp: 190 mmHg
